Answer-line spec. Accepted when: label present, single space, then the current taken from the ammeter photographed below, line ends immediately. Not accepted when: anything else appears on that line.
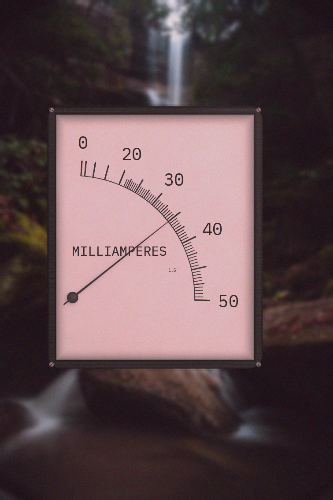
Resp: 35 mA
